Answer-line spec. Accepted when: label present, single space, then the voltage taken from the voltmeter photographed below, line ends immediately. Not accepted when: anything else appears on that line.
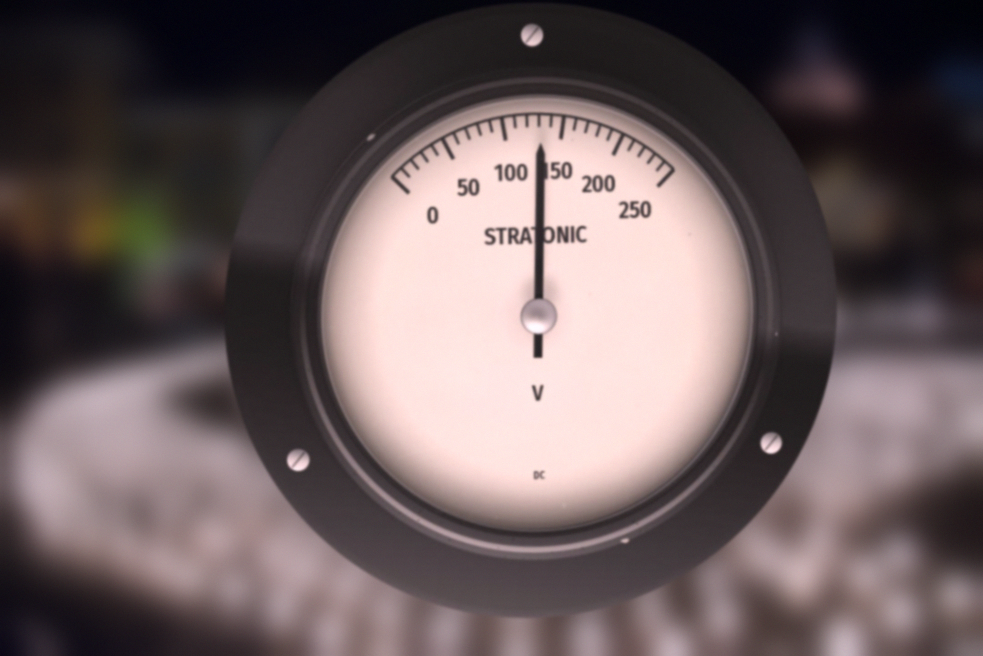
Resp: 130 V
